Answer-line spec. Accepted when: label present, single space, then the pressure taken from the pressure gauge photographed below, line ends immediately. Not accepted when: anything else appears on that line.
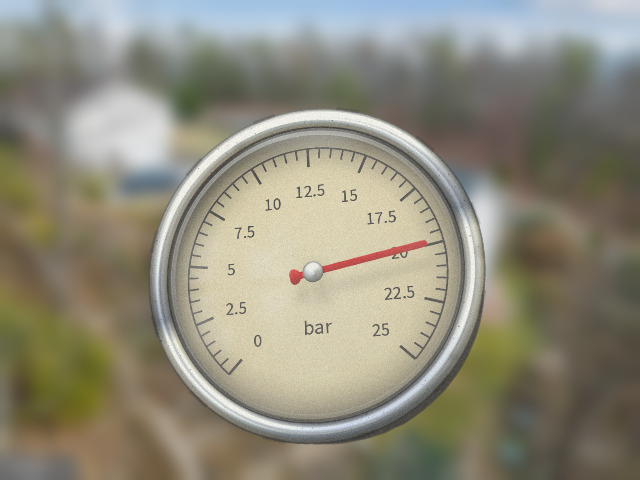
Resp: 20 bar
